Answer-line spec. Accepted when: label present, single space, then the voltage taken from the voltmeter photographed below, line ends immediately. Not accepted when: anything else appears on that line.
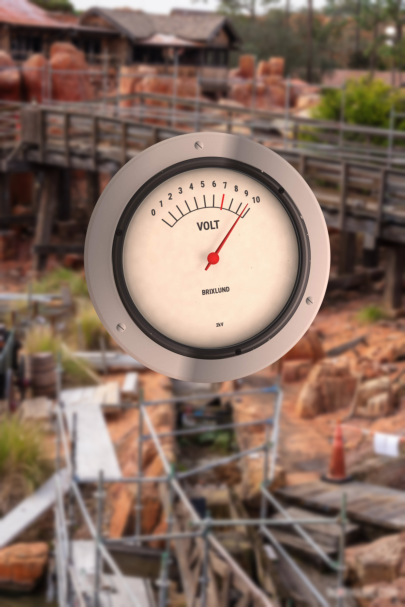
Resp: 9.5 V
